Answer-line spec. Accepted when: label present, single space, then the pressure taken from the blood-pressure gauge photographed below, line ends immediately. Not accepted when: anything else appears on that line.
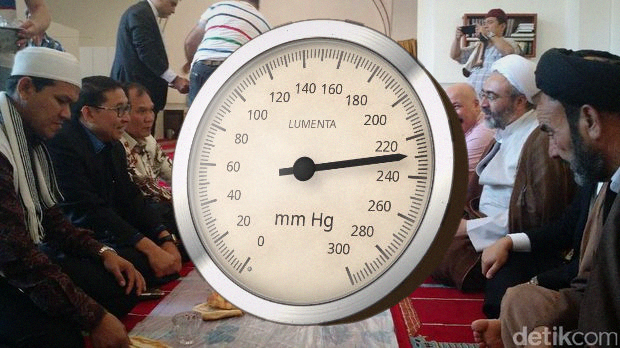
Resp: 230 mmHg
